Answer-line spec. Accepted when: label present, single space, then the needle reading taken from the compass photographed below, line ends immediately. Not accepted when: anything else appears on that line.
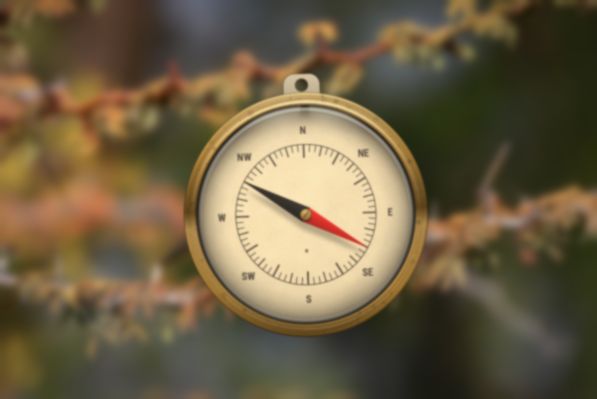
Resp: 120 °
